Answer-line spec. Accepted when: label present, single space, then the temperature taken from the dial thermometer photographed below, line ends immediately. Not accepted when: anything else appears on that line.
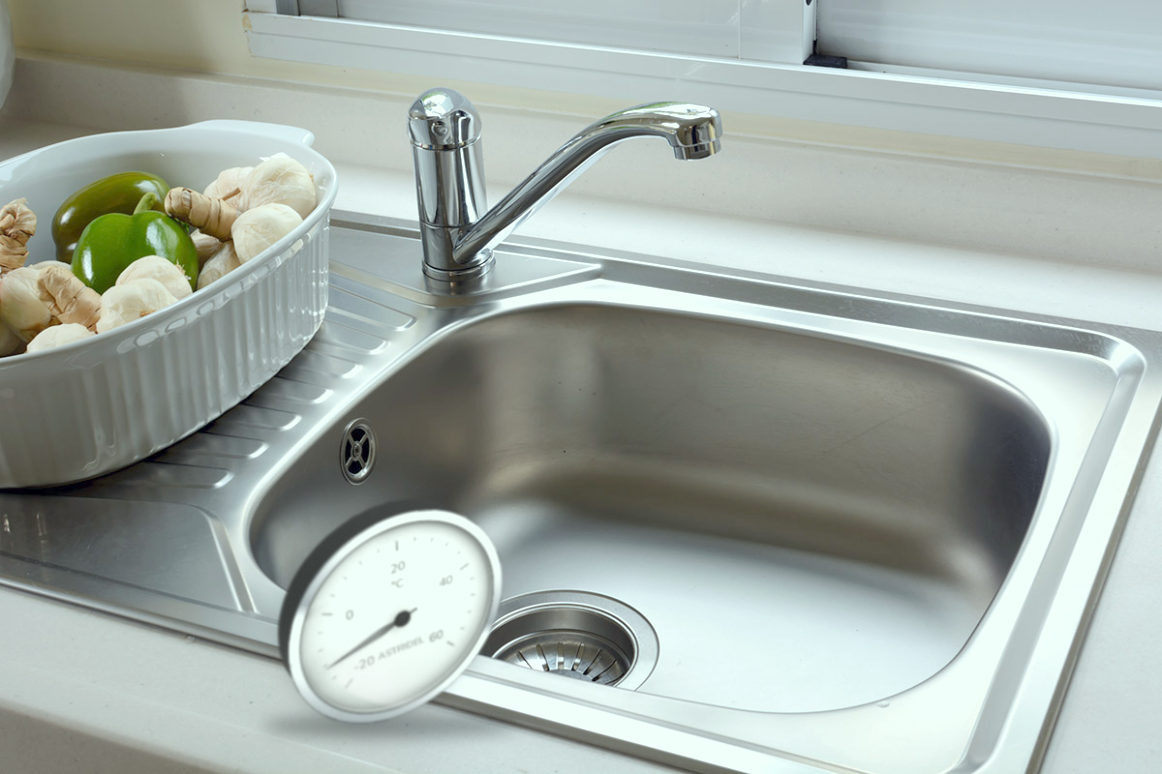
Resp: -12 °C
